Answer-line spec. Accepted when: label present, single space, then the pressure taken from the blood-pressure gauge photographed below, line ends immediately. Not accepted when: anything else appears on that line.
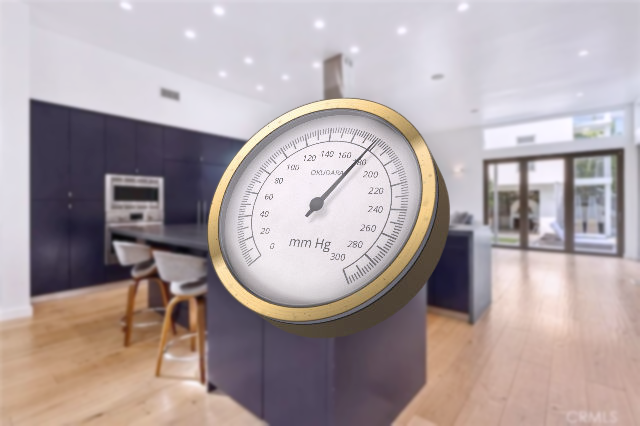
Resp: 180 mmHg
